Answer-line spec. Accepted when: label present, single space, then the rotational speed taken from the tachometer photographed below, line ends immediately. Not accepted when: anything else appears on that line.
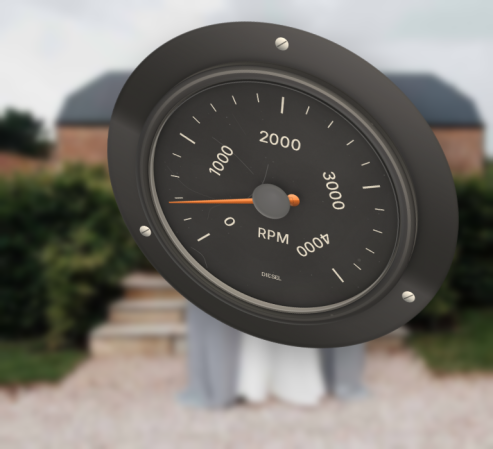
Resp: 400 rpm
